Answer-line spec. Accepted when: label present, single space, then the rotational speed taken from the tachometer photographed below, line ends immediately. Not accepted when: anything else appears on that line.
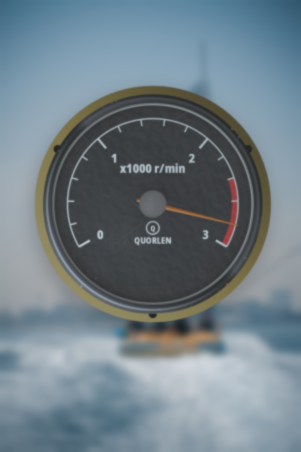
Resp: 2800 rpm
